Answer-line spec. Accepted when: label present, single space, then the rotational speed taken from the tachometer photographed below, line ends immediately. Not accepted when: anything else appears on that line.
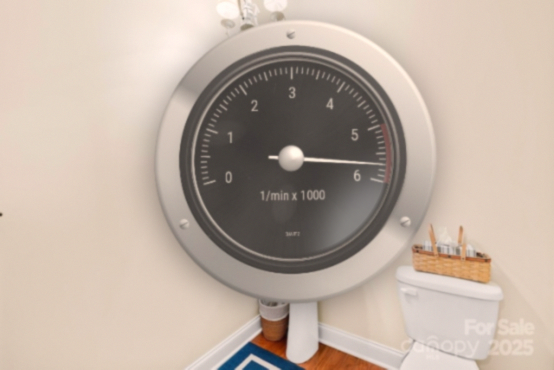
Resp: 5700 rpm
